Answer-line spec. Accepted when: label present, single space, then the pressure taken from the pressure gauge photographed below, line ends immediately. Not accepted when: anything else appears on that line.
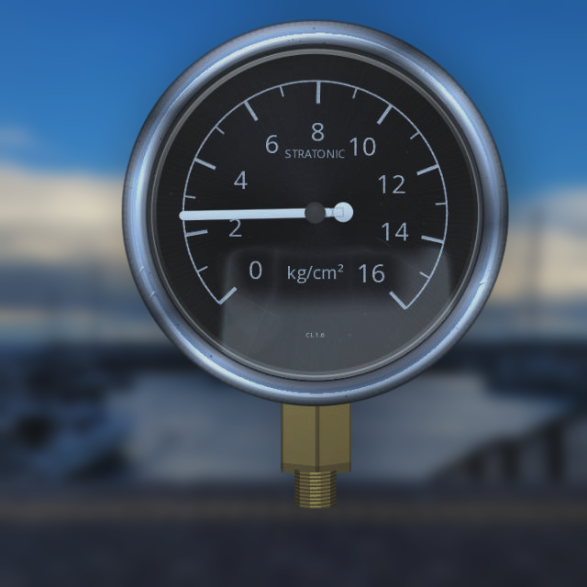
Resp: 2.5 kg/cm²
